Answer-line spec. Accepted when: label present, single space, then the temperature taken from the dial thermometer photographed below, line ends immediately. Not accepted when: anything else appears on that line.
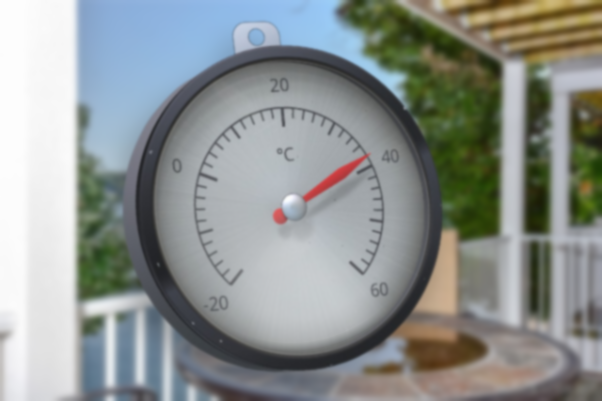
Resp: 38 °C
